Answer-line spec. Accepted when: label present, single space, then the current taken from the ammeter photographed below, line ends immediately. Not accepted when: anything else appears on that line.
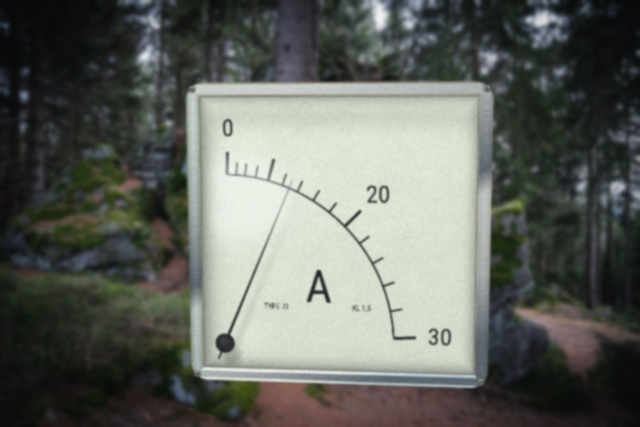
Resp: 13 A
